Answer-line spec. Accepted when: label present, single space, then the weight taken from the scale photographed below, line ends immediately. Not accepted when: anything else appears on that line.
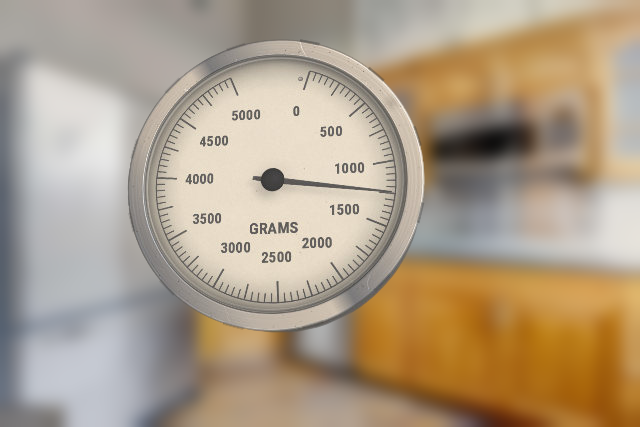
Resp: 1250 g
